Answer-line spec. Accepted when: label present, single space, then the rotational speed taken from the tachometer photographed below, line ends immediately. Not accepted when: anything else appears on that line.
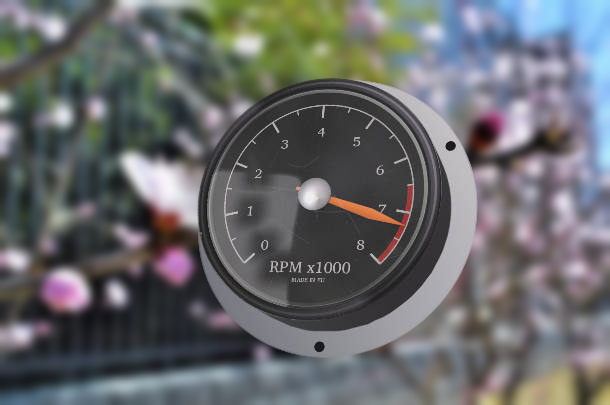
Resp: 7250 rpm
